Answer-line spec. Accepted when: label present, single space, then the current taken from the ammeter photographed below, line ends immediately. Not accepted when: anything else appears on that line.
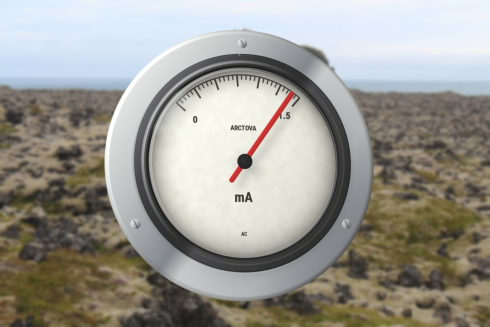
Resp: 1.4 mA
